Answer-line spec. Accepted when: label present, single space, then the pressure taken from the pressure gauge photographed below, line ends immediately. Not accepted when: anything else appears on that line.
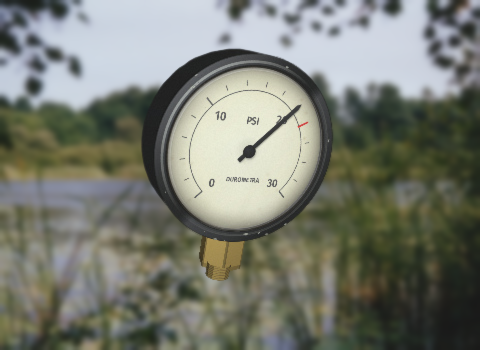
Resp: 20 psi
